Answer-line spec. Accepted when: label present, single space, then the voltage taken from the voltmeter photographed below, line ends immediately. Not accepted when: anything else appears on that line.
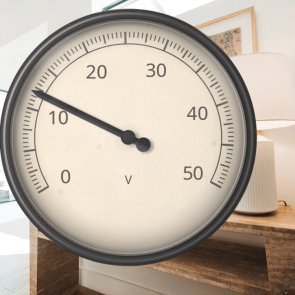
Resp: 12 V
